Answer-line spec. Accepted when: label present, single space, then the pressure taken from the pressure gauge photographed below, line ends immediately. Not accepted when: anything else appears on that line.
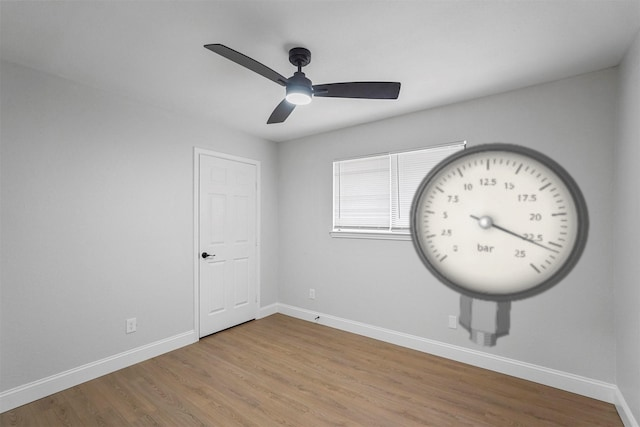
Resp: 23 bar
